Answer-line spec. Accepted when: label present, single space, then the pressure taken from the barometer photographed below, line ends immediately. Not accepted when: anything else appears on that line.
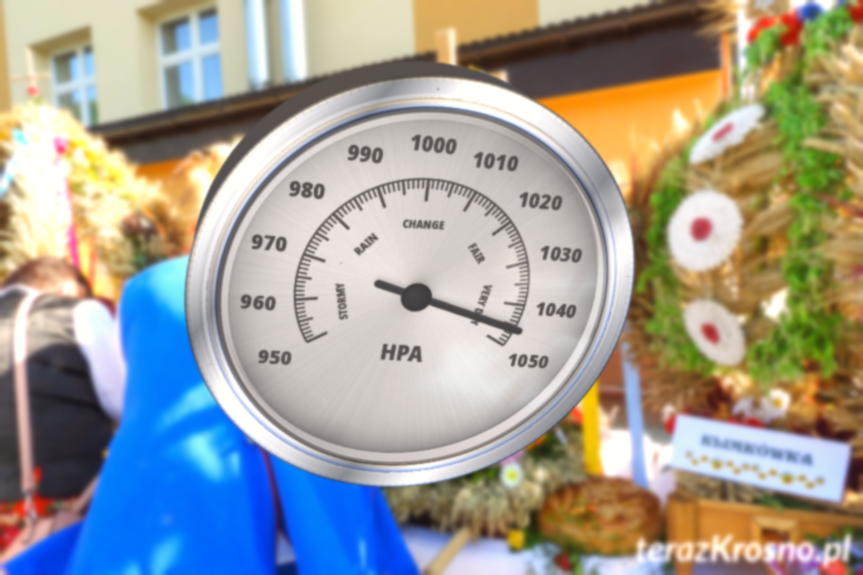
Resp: 1045 hPa
